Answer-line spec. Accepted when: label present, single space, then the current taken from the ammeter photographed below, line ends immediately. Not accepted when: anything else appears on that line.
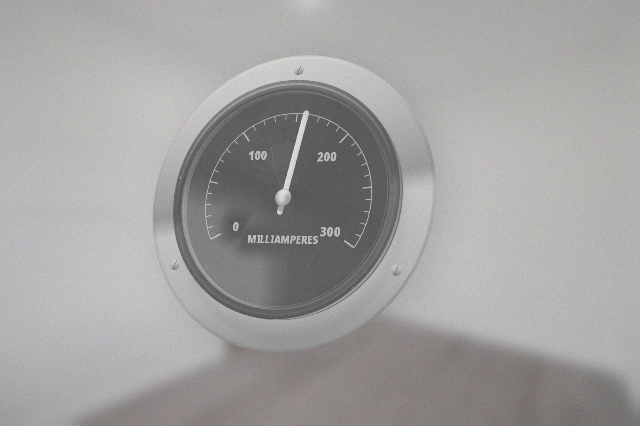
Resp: 160 mA
